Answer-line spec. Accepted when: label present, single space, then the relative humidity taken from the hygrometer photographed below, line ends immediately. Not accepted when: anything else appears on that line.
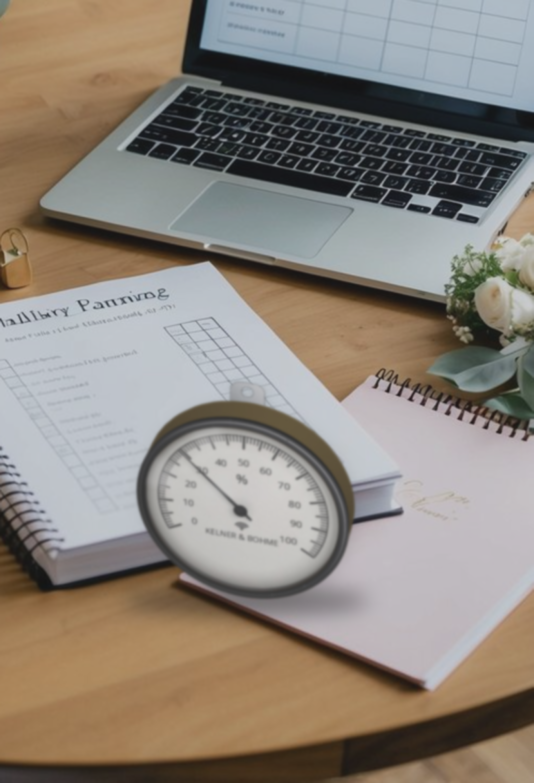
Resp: 30 %
